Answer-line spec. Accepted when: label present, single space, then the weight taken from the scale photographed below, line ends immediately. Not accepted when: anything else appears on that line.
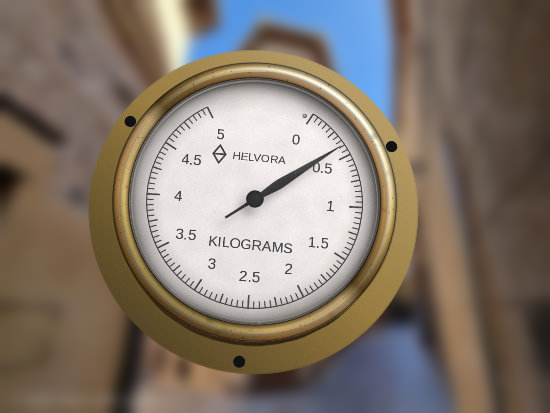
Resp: 0.4 kg
